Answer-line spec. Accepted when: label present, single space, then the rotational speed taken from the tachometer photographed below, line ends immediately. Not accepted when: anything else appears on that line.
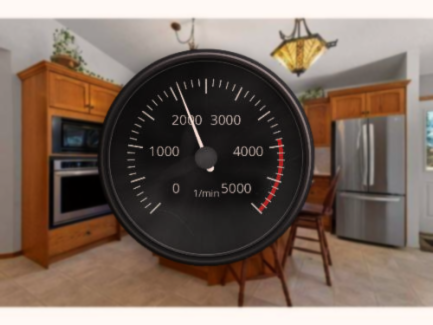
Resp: 2100 rpm
